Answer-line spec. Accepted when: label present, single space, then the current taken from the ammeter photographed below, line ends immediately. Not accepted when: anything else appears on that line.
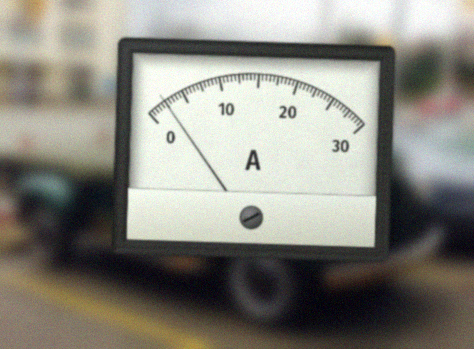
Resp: 2.5 A
